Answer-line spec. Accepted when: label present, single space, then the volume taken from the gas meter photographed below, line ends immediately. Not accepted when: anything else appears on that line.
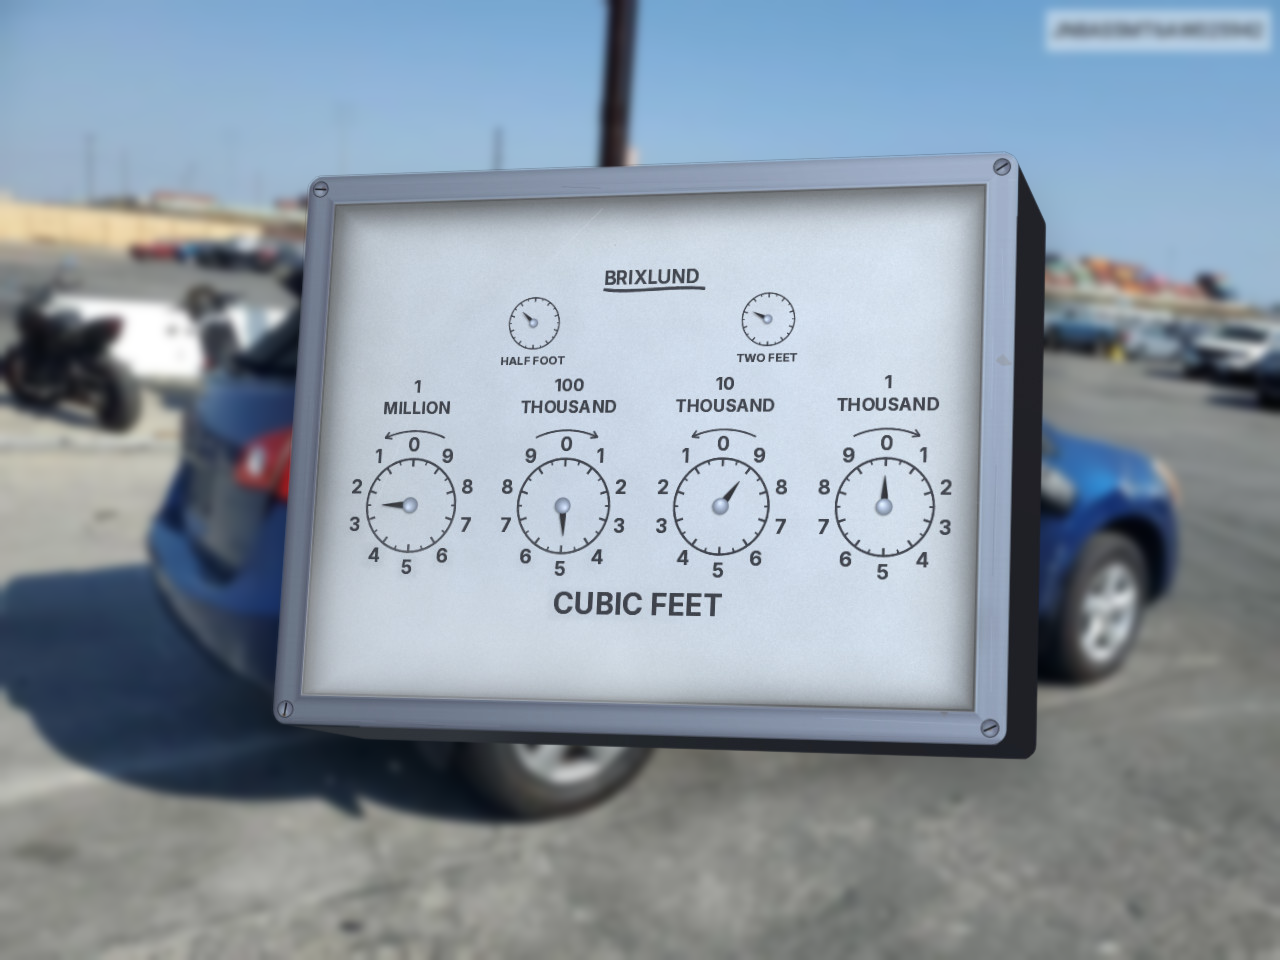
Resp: 249000 ft³
